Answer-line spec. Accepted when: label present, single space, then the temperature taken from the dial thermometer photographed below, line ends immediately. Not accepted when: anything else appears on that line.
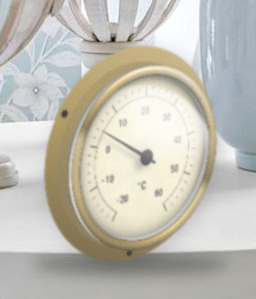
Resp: 4 °C
